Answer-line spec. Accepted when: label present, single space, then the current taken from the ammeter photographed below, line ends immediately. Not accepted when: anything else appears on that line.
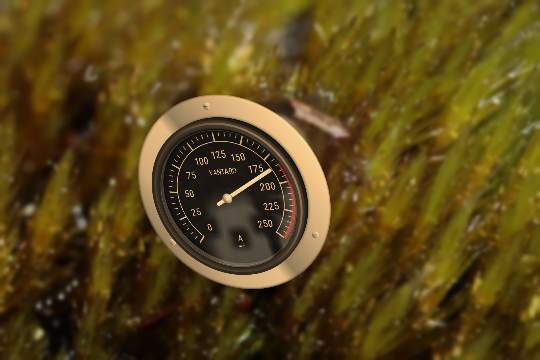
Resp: 185 A
